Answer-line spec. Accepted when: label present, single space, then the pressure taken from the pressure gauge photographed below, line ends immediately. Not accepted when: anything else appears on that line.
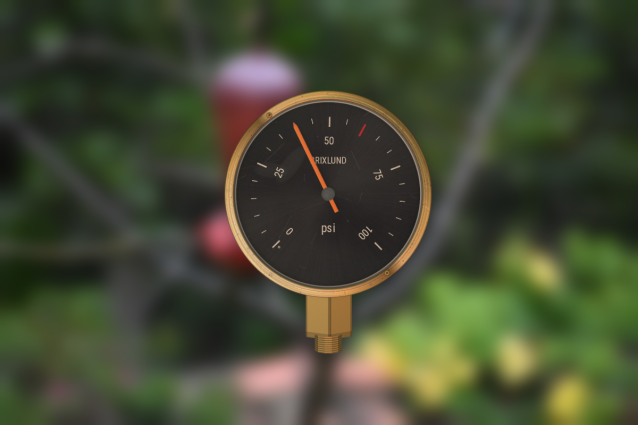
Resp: 40 psi
